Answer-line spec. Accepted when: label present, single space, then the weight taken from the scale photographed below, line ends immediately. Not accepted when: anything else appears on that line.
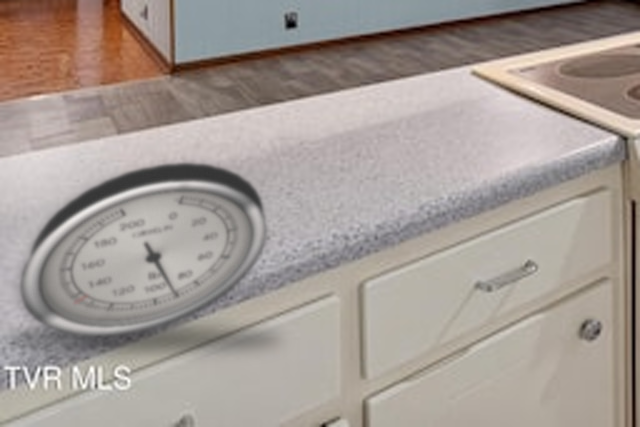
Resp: 90 lb
